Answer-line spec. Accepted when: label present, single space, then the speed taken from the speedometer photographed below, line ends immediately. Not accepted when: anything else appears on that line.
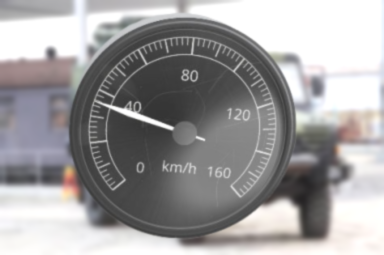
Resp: 36 km/h
